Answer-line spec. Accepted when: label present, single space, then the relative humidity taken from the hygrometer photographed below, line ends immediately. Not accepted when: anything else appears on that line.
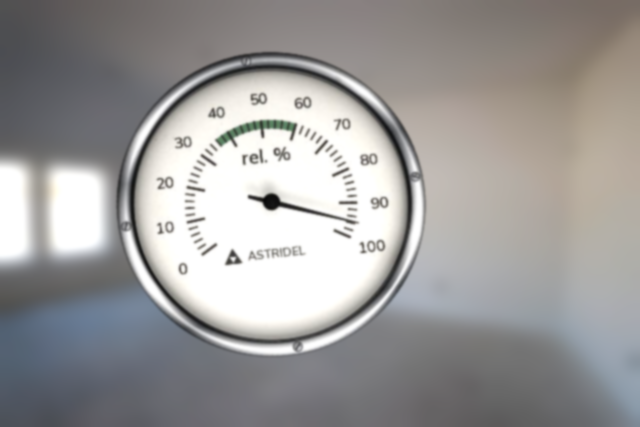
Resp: 96 %
